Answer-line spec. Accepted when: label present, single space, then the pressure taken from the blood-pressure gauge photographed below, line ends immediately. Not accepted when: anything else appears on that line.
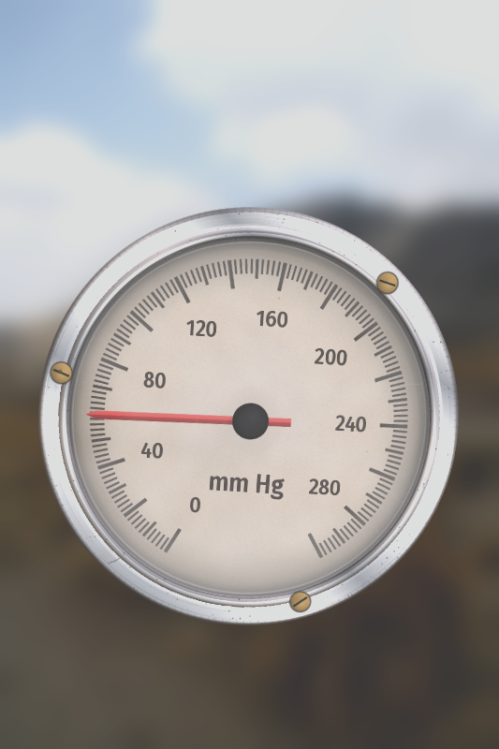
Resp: 60 mmHg
